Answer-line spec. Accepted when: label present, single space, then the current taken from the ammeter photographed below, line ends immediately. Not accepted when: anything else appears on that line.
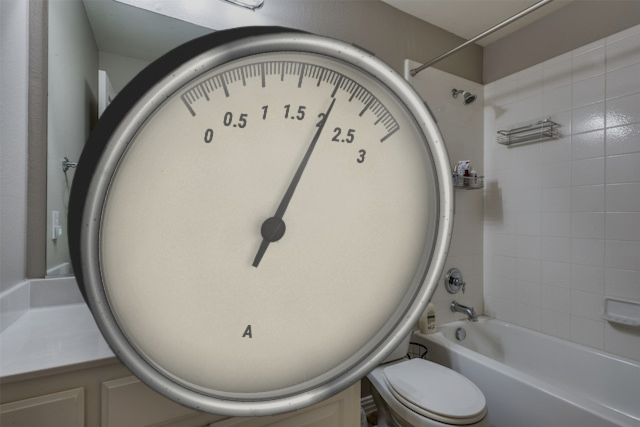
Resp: 2 A
